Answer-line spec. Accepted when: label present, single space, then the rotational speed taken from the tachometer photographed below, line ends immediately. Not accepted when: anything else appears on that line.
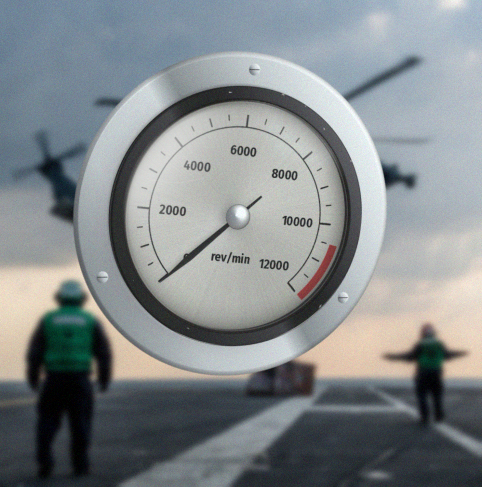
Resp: 0 rpm
